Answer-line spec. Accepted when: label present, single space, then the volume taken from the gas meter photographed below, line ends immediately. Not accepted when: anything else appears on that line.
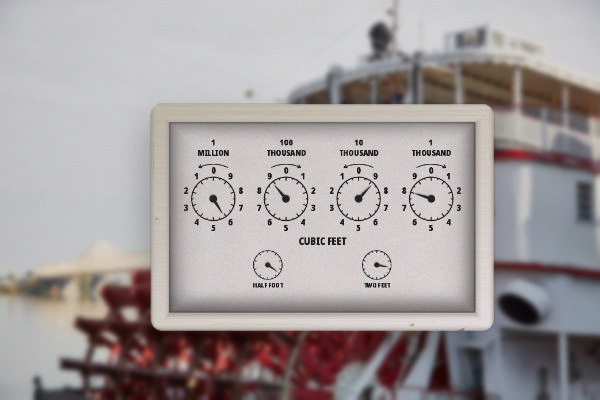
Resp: 588800 ft³
